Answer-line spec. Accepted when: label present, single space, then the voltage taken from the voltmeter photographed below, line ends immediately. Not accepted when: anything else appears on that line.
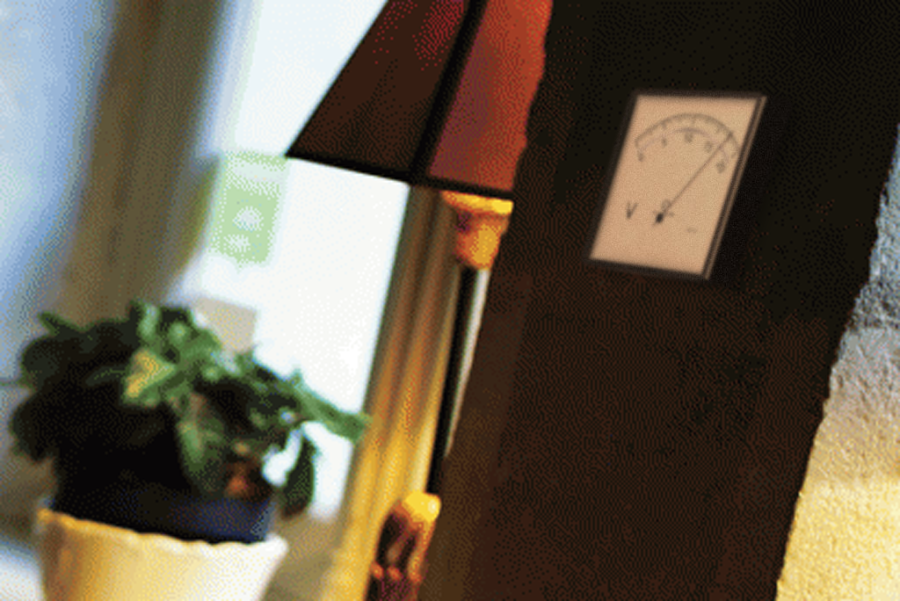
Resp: 17.5 V
